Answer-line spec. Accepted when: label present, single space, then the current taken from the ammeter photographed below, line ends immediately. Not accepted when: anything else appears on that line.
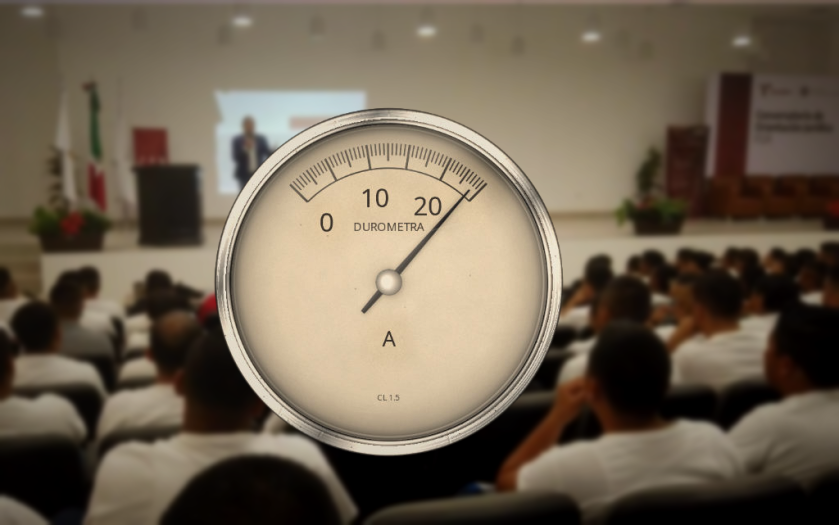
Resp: 24 A
